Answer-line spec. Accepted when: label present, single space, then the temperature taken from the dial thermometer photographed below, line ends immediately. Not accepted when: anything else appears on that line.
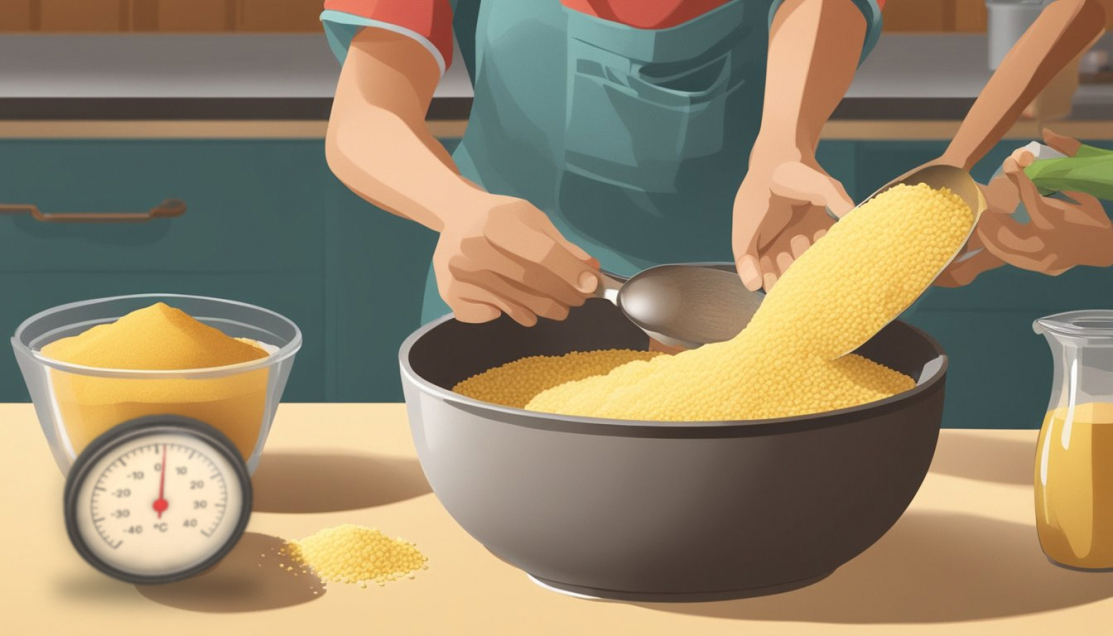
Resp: 2 °C
